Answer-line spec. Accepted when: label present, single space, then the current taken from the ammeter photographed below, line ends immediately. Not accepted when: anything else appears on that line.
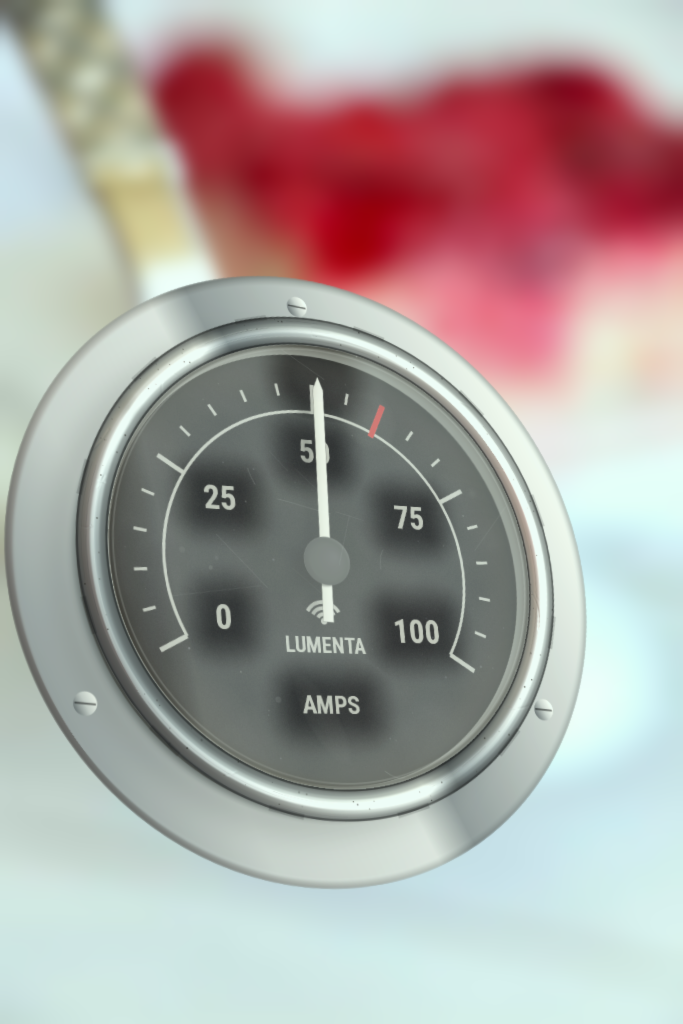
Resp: 50 A
